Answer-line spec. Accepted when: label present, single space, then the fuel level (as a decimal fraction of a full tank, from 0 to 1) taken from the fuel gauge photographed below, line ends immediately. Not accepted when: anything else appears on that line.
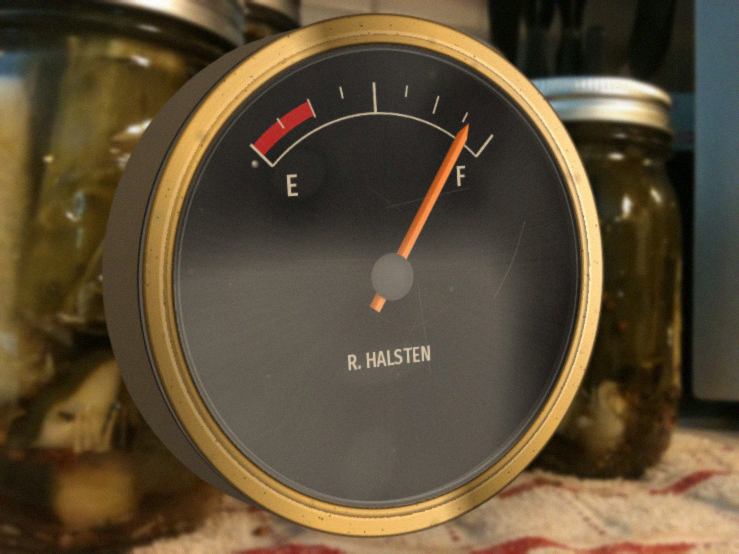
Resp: 0.875
